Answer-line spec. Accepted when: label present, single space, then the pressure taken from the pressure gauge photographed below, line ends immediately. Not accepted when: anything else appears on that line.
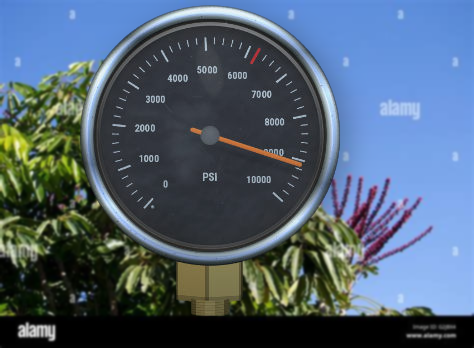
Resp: 9100 psi
